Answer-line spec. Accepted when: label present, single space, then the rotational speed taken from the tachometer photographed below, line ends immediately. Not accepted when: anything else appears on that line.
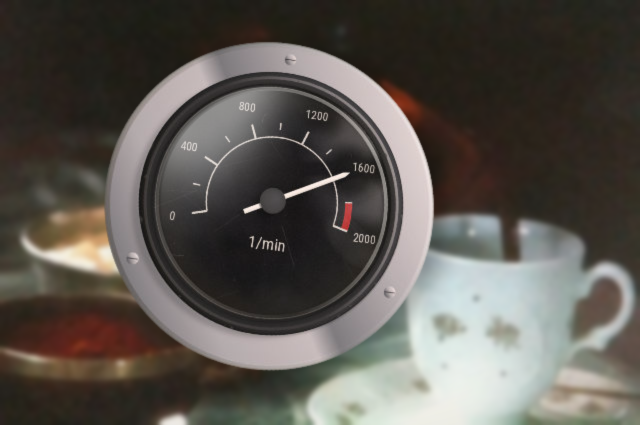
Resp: 1600 rpm
